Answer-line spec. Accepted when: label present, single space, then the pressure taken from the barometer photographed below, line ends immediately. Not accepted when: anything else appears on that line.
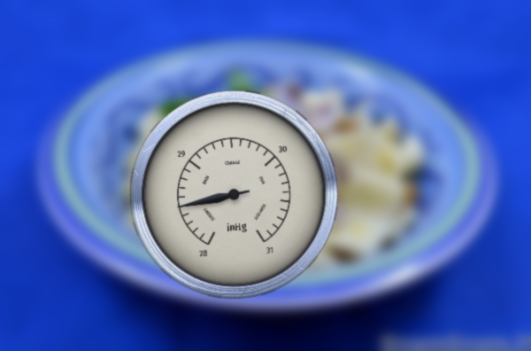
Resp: 28.5 inHg
